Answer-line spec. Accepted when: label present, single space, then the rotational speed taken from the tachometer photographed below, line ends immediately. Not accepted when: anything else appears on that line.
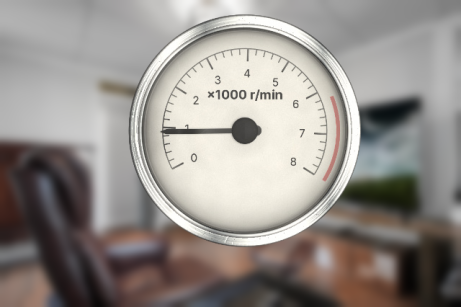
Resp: 900 rpm
